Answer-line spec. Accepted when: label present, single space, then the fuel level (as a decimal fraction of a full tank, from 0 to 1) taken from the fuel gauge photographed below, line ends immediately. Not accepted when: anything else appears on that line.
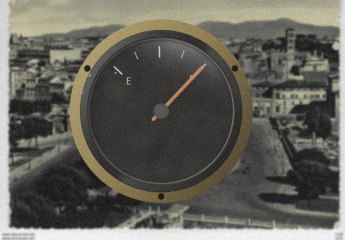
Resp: 1
